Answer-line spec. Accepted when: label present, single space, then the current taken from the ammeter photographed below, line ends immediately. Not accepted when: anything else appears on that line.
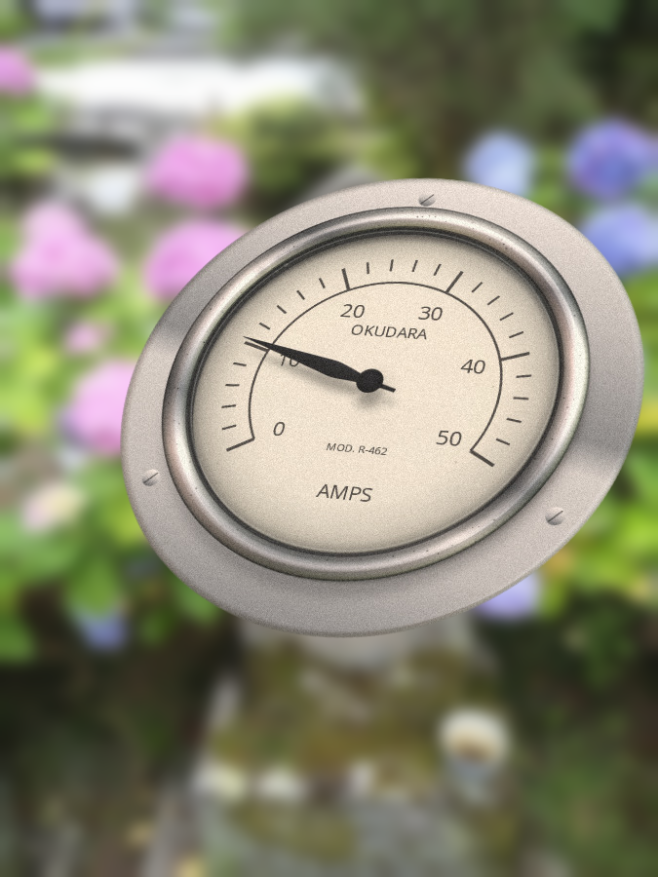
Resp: 10 A
